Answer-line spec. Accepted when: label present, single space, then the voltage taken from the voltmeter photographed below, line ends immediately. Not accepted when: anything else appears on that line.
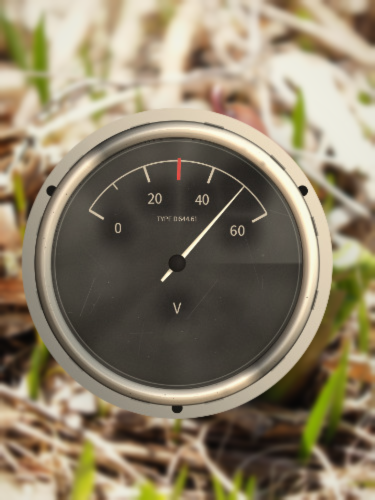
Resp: 50 V
